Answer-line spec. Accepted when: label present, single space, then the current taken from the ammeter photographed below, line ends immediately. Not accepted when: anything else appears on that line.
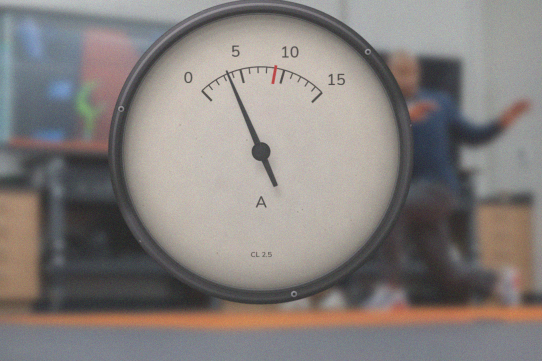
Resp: 3.5 A
